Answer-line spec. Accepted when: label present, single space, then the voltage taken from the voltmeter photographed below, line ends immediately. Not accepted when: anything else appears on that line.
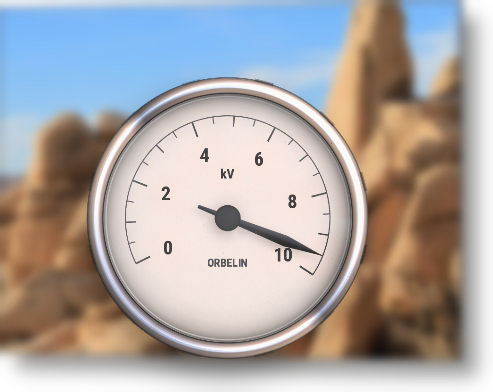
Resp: 9.5 kV
